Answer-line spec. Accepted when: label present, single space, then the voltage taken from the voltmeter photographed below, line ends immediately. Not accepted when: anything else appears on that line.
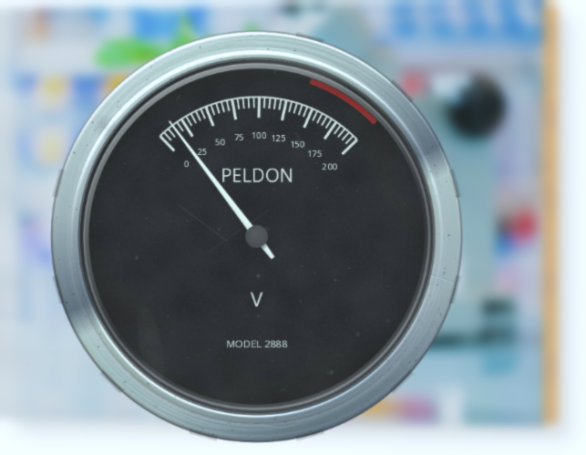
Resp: 15 V
